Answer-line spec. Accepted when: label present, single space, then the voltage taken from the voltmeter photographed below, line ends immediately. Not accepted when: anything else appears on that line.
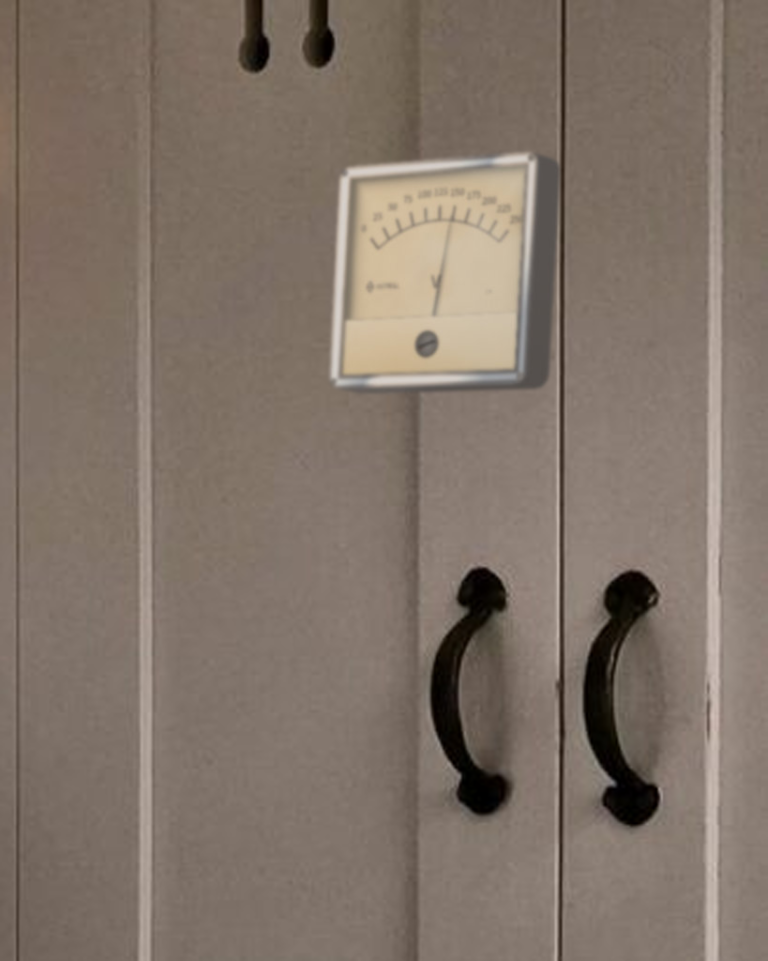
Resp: 150 V
